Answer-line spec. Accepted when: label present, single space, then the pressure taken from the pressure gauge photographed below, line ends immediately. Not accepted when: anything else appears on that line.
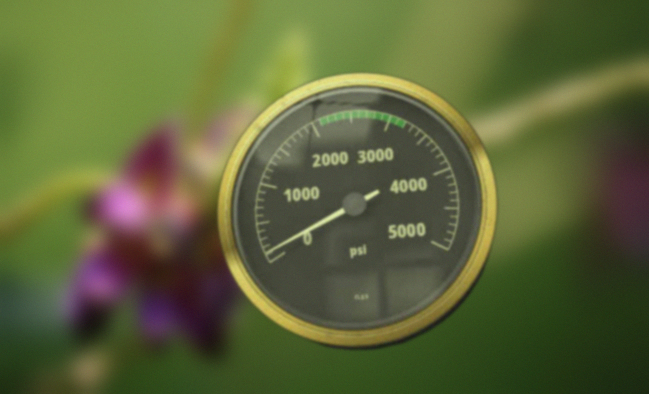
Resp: 100 psi
